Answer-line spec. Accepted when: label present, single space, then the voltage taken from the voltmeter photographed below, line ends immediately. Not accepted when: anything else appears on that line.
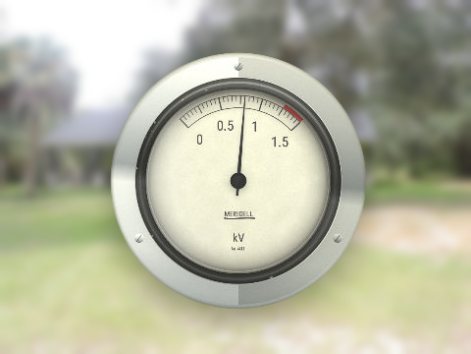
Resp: 0.8 kV
